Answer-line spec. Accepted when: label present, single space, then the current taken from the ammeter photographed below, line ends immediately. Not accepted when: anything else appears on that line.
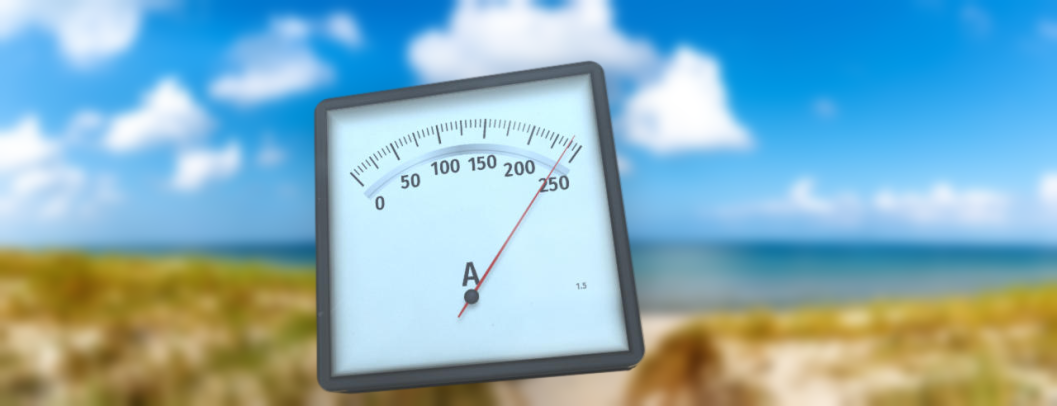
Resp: 240 A
